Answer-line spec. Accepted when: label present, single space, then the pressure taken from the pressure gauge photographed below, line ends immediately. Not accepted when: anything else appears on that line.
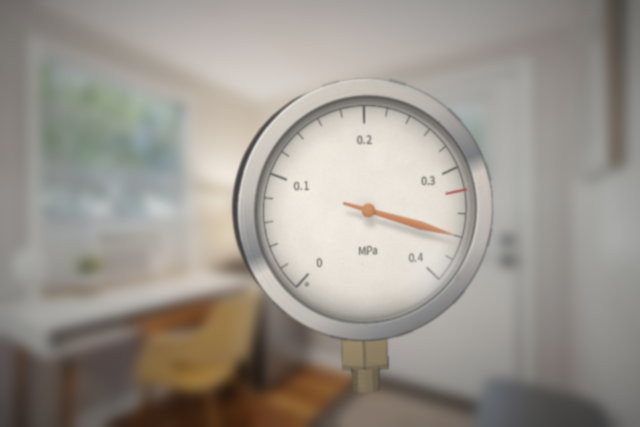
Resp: 0.36 MPa
